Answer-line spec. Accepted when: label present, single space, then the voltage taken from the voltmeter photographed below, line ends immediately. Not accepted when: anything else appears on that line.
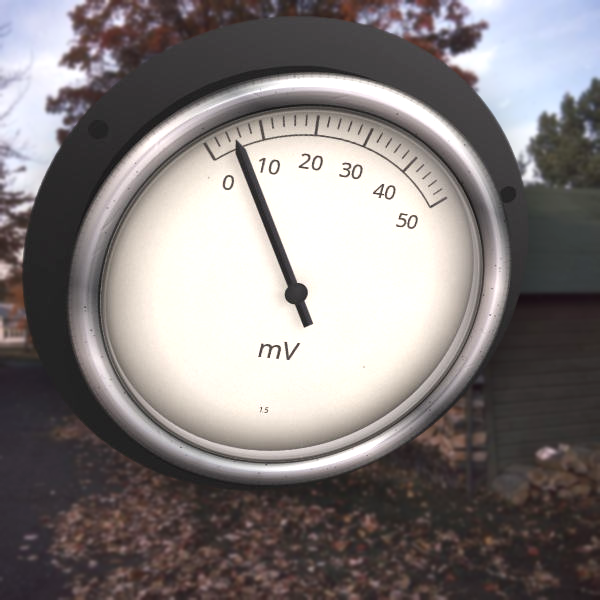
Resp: 5 mV
